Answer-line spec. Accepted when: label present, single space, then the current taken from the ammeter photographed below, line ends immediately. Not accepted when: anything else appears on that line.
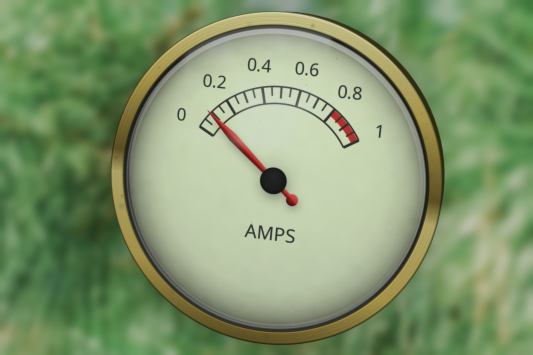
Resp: 0.1 A
